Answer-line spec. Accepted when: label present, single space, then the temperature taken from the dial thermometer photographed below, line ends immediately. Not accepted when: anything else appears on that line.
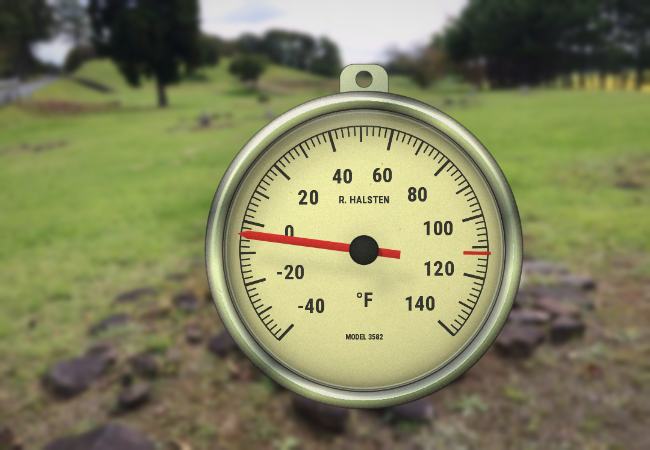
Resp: -4 °F
